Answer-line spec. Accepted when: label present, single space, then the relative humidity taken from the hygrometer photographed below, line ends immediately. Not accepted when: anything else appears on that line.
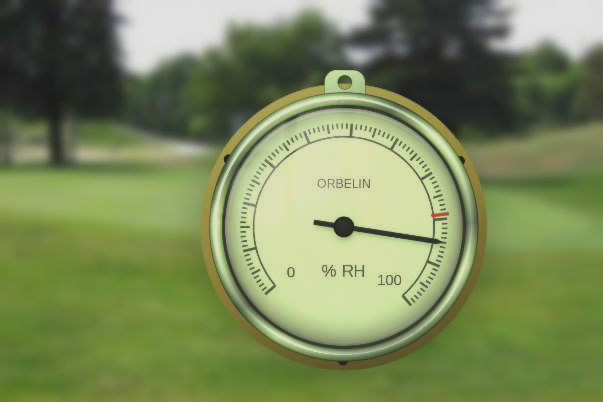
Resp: 85 %
